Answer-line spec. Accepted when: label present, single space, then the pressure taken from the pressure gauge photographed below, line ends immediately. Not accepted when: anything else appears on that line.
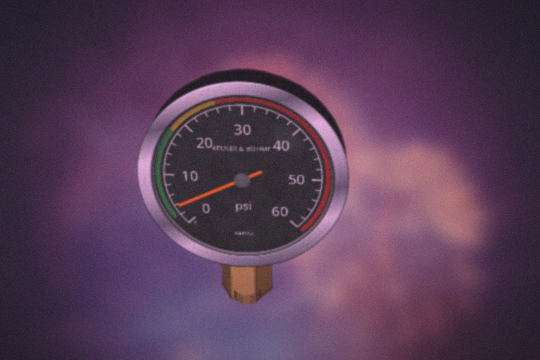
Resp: 4 psi
